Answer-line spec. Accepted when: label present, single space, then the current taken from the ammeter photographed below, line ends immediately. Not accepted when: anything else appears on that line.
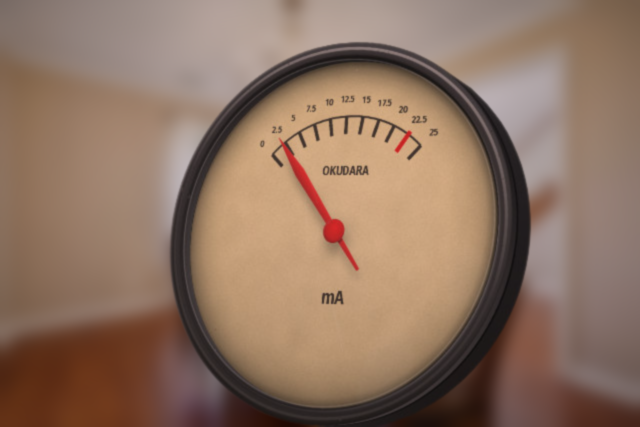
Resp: 2.5 mA
